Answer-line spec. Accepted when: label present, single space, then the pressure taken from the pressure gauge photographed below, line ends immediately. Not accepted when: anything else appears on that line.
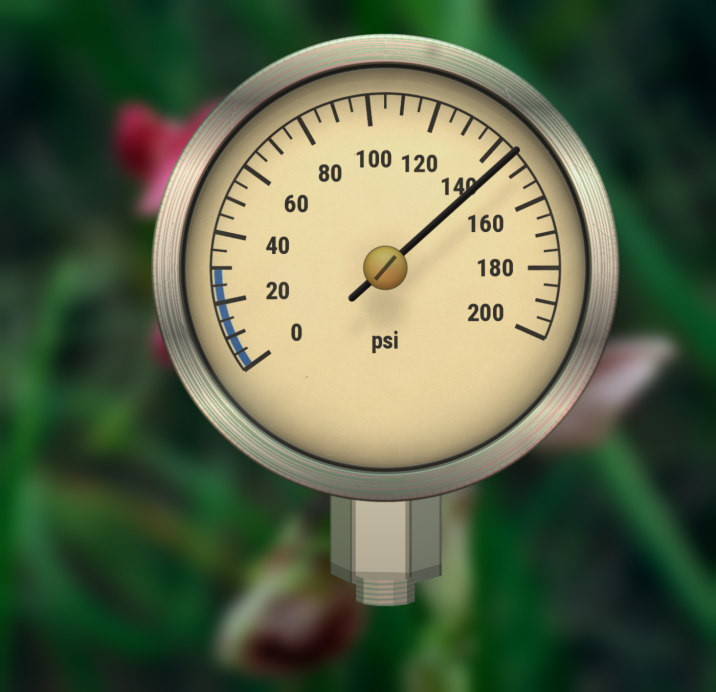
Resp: 145 psi
